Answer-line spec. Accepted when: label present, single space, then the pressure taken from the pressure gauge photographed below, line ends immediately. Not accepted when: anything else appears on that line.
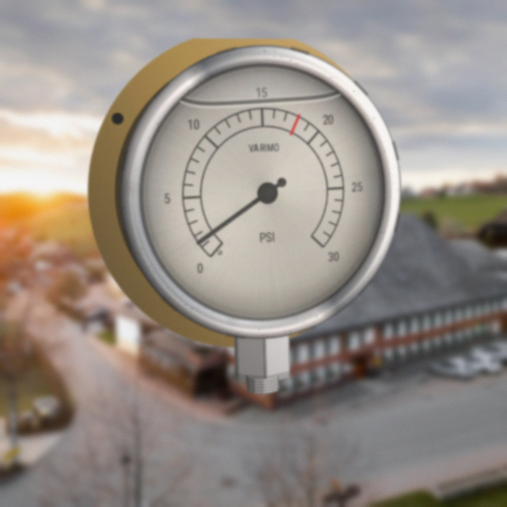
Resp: 1.5 psi
